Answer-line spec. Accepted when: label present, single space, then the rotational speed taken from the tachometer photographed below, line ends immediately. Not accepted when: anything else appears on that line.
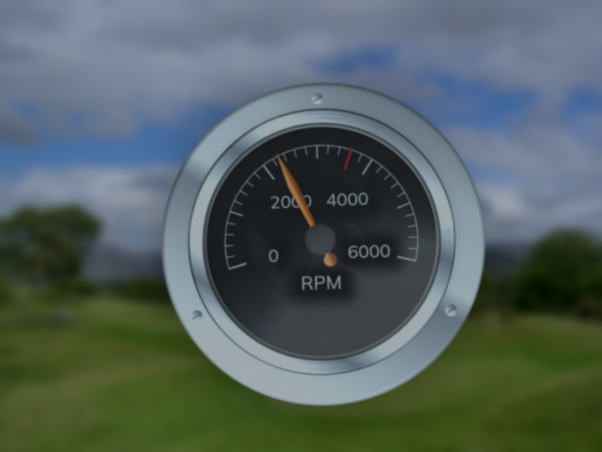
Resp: 2300 rpm
